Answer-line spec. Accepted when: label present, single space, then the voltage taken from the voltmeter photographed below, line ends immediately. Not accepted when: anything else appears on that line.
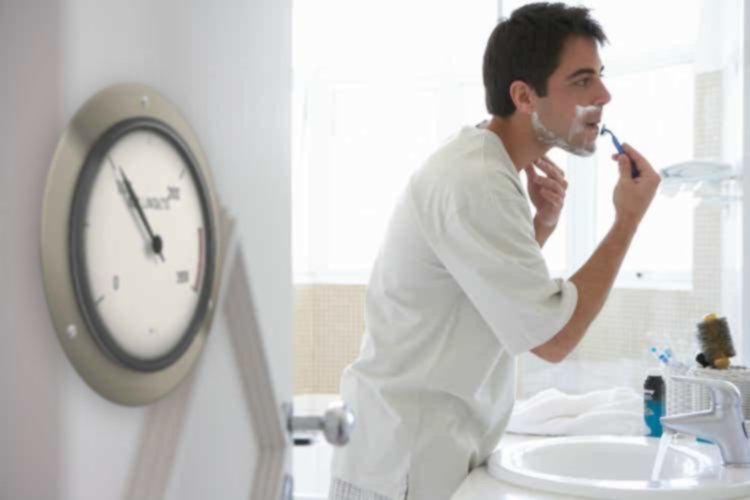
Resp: 100 mV
